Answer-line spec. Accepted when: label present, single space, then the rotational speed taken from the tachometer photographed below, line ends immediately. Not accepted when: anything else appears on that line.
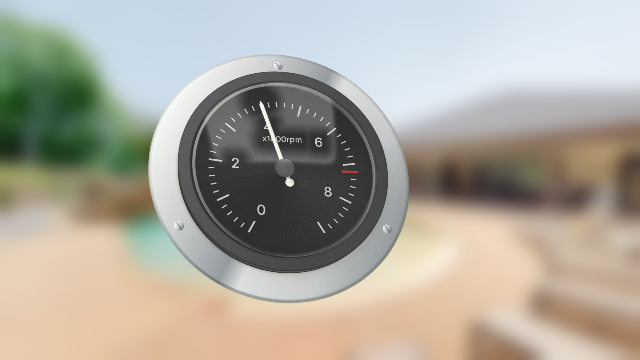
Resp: 4000 rpm
